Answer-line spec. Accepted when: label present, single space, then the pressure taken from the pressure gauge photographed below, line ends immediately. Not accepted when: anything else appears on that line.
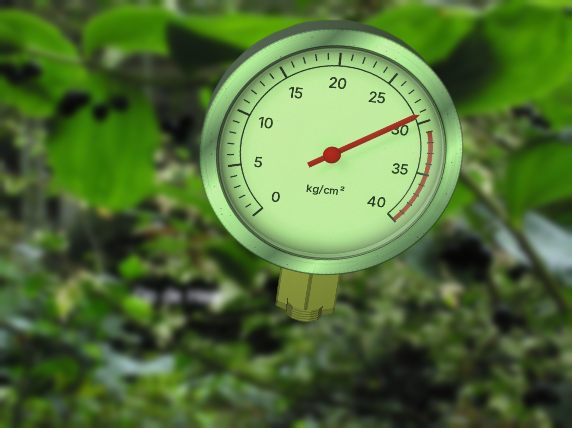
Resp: 29 kg/cm²
